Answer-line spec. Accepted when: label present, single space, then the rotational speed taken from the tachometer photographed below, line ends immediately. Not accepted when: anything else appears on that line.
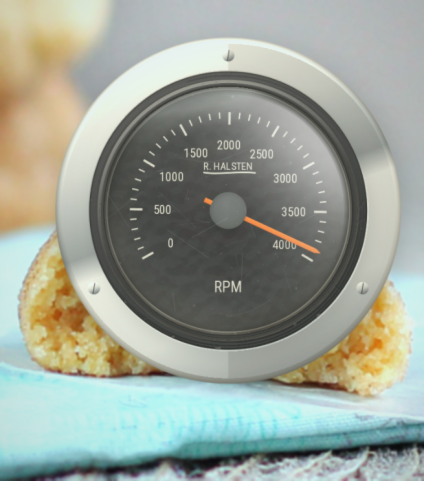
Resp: 3900 rpm
